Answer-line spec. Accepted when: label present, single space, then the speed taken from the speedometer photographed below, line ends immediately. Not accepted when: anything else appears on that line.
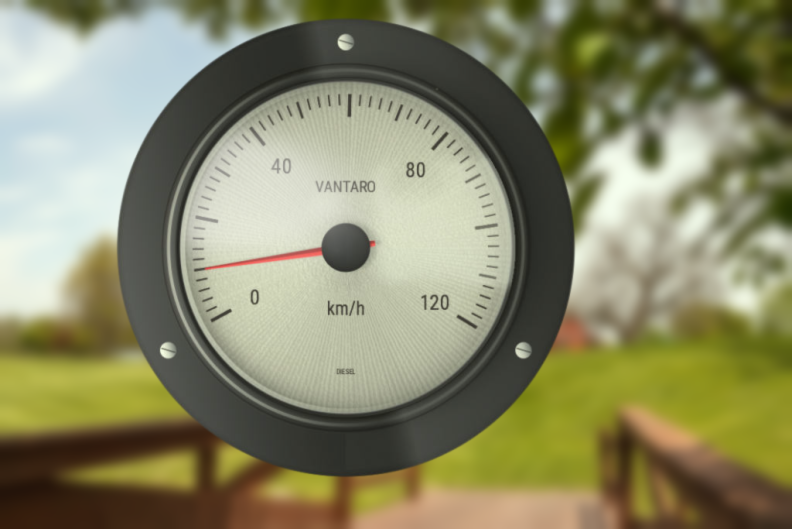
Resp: 10 km/h
